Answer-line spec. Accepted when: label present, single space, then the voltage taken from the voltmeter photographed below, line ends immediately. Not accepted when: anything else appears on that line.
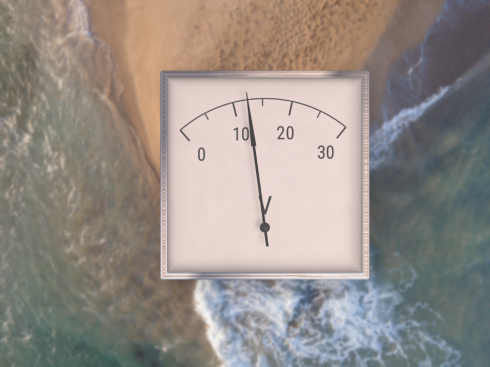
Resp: 12.5 V
